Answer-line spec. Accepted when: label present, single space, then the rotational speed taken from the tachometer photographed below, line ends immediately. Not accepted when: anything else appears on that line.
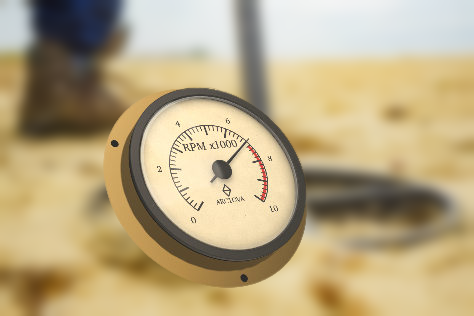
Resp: 7000 rpm
